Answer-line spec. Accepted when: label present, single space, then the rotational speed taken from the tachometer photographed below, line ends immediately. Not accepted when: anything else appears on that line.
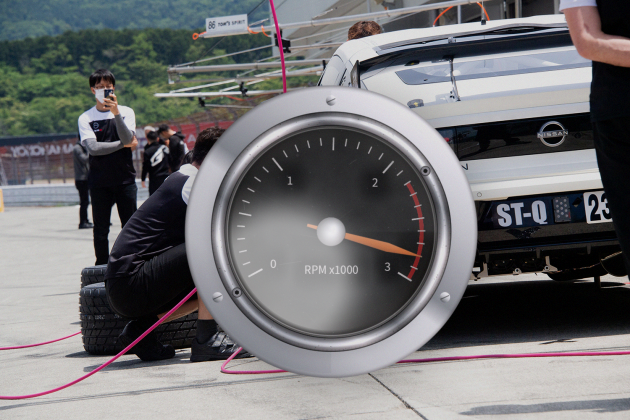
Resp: 2800 rpm
